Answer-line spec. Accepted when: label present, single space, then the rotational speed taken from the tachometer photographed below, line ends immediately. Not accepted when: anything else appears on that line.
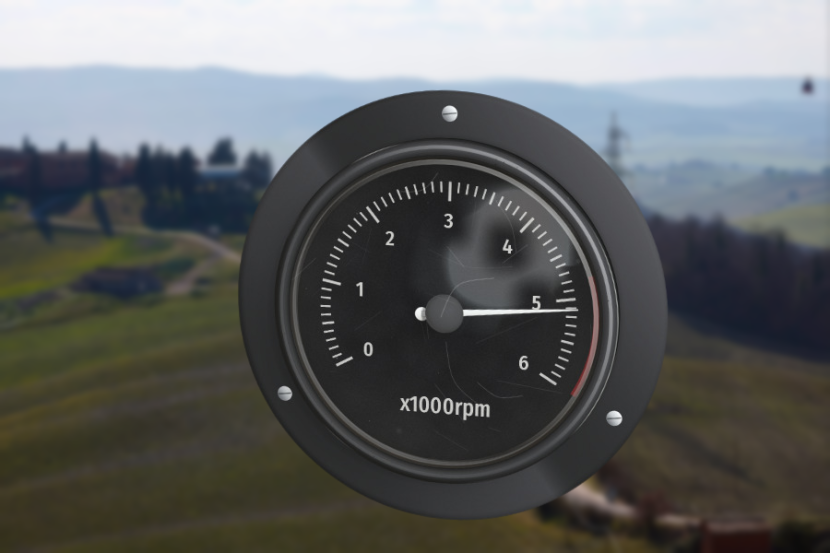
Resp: 5100 rpm
